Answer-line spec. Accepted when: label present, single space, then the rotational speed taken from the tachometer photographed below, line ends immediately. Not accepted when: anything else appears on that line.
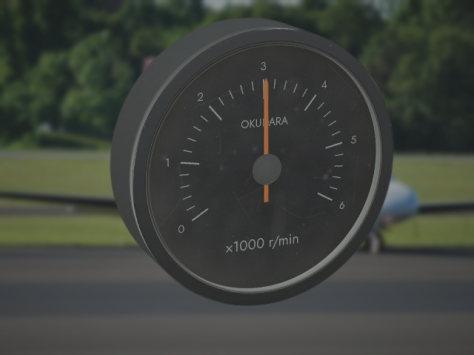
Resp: 3000 rpm
